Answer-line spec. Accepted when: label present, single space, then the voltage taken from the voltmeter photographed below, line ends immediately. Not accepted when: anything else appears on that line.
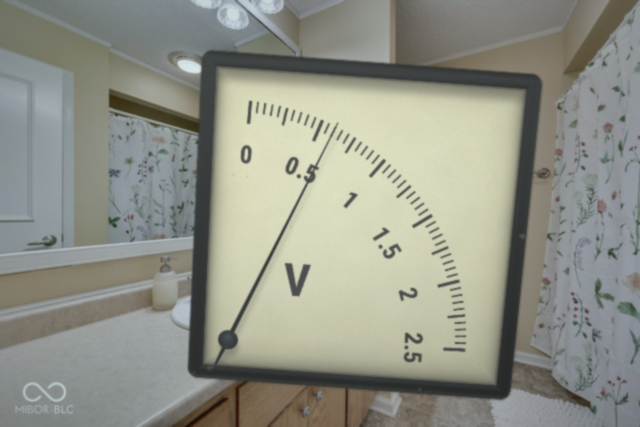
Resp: 0.6 V
